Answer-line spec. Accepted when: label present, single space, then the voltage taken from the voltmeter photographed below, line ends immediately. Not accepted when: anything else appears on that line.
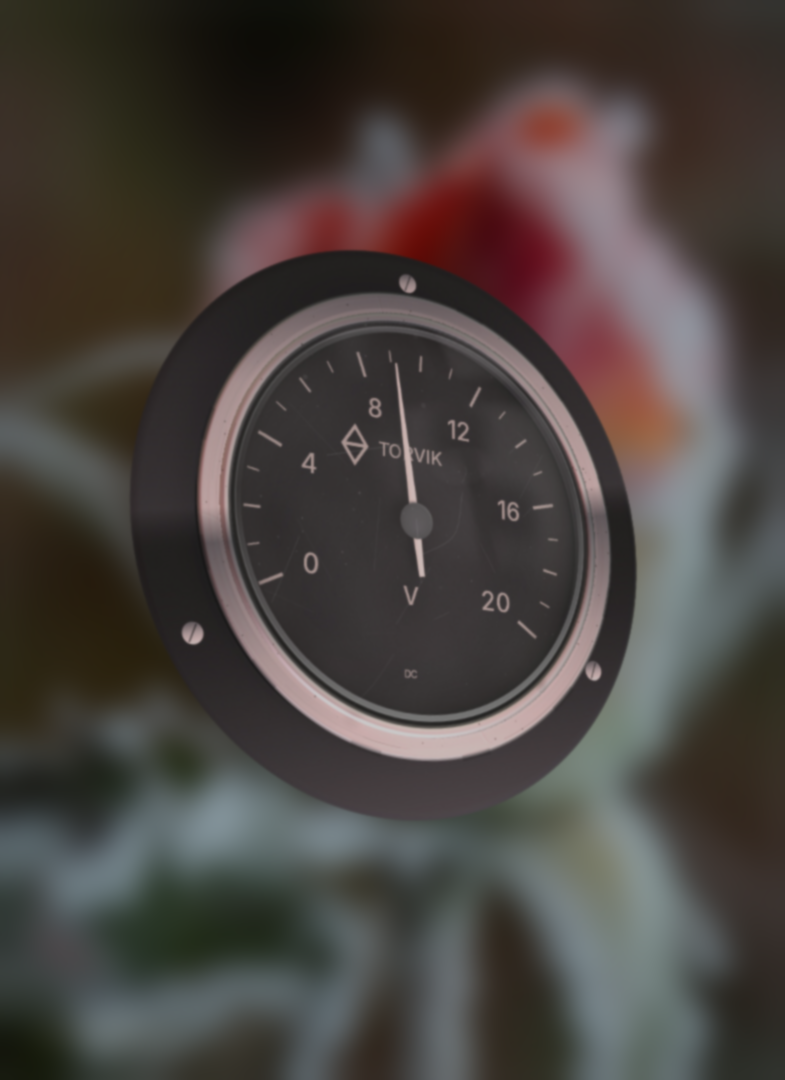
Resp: 9 V
